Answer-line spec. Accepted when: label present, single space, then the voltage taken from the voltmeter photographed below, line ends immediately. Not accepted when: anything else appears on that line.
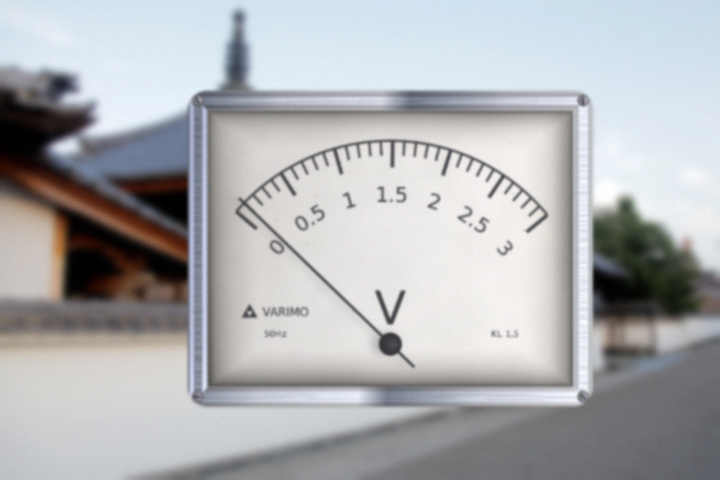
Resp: 0.1 V
